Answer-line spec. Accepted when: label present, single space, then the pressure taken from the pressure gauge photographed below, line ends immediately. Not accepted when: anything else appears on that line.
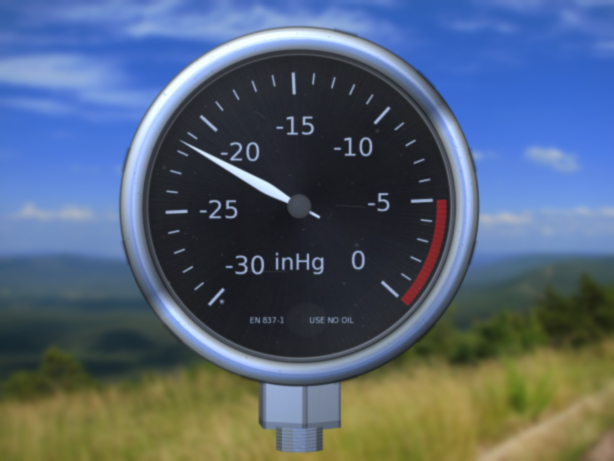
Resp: -21.5 inHg
